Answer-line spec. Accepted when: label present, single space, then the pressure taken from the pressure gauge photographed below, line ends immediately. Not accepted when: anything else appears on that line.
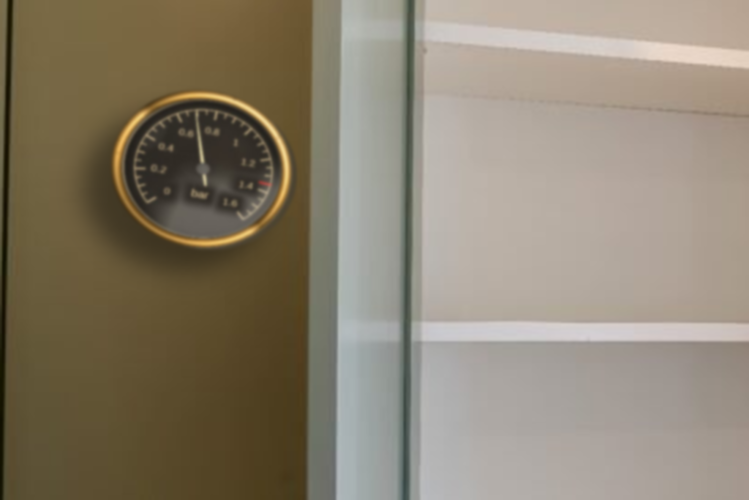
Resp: 0.7 bar
